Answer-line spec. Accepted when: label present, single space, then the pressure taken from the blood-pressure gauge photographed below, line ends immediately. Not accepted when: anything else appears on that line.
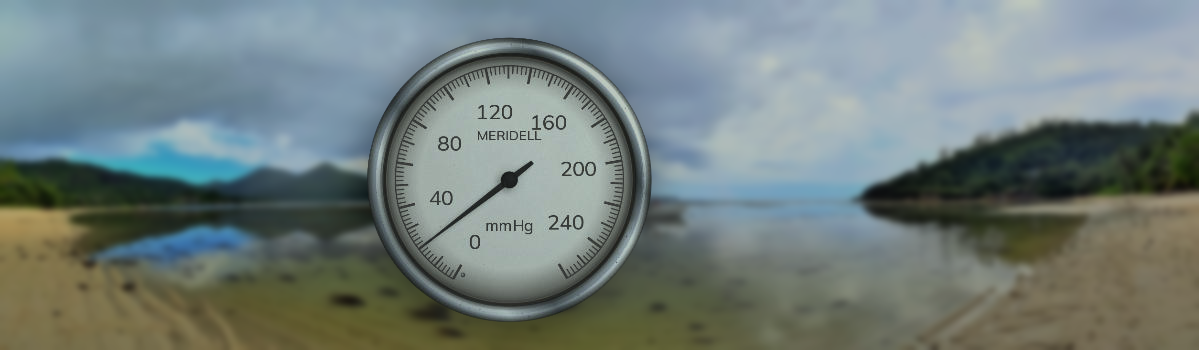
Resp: 20 mmHg
